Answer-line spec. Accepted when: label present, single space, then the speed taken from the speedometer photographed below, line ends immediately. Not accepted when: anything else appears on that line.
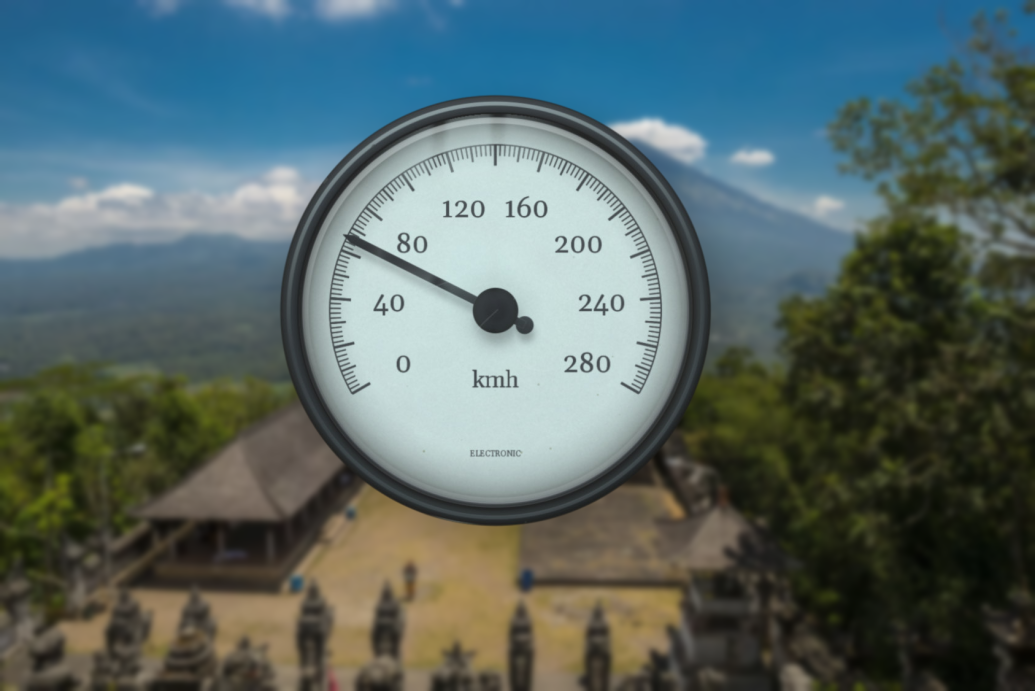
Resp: 66 km/h
